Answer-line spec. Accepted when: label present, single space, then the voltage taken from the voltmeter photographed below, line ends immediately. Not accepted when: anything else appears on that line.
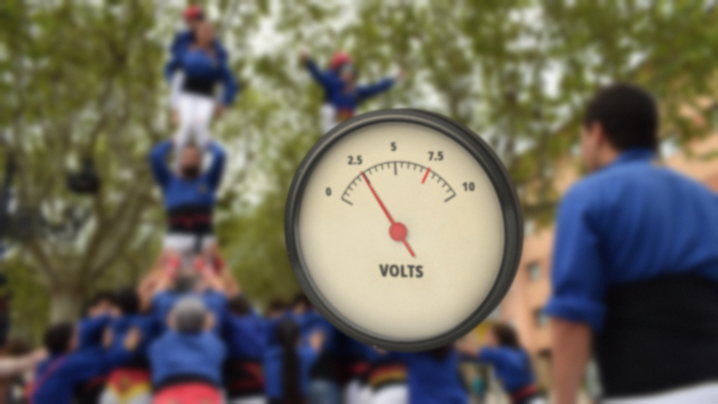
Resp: 2.5 V
